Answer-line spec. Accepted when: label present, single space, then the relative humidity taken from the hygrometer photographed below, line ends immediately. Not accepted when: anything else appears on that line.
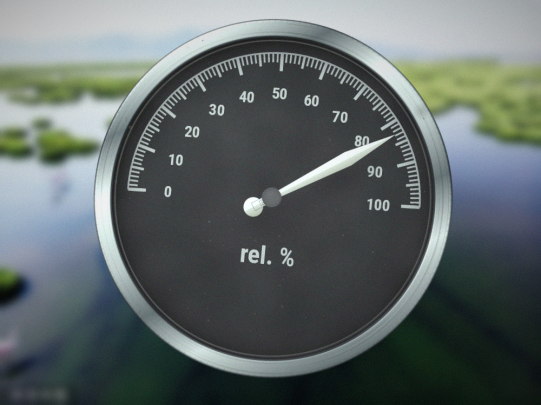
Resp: 83 %
